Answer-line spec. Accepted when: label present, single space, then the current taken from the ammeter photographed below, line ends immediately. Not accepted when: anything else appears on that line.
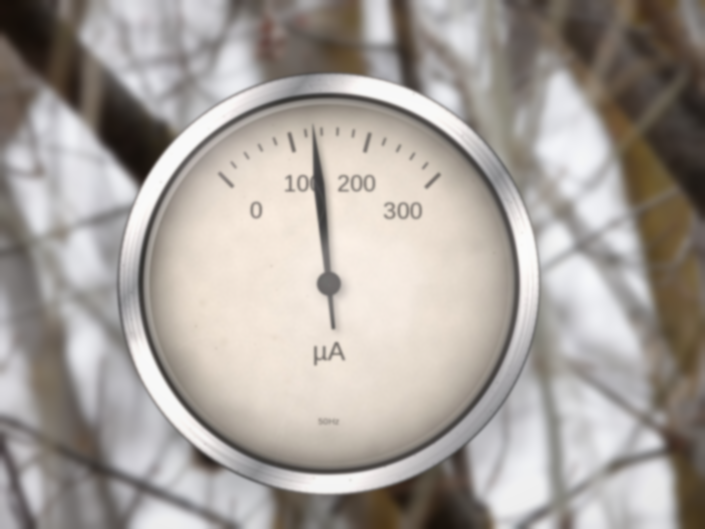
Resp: 130 µA
